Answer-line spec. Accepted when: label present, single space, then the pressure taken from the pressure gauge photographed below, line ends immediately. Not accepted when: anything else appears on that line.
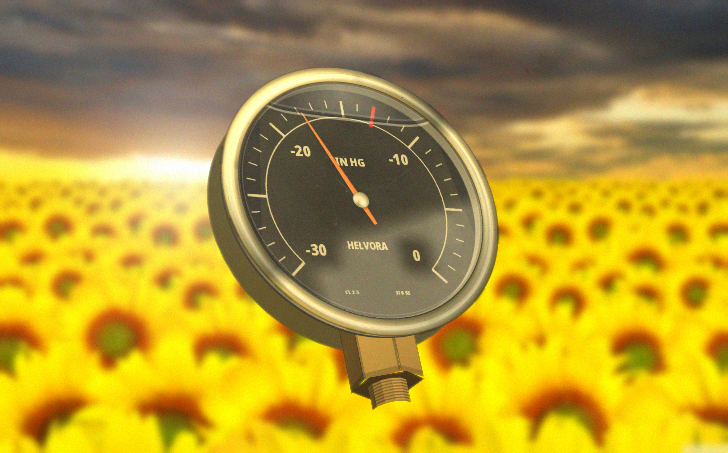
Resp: -18 inHg
